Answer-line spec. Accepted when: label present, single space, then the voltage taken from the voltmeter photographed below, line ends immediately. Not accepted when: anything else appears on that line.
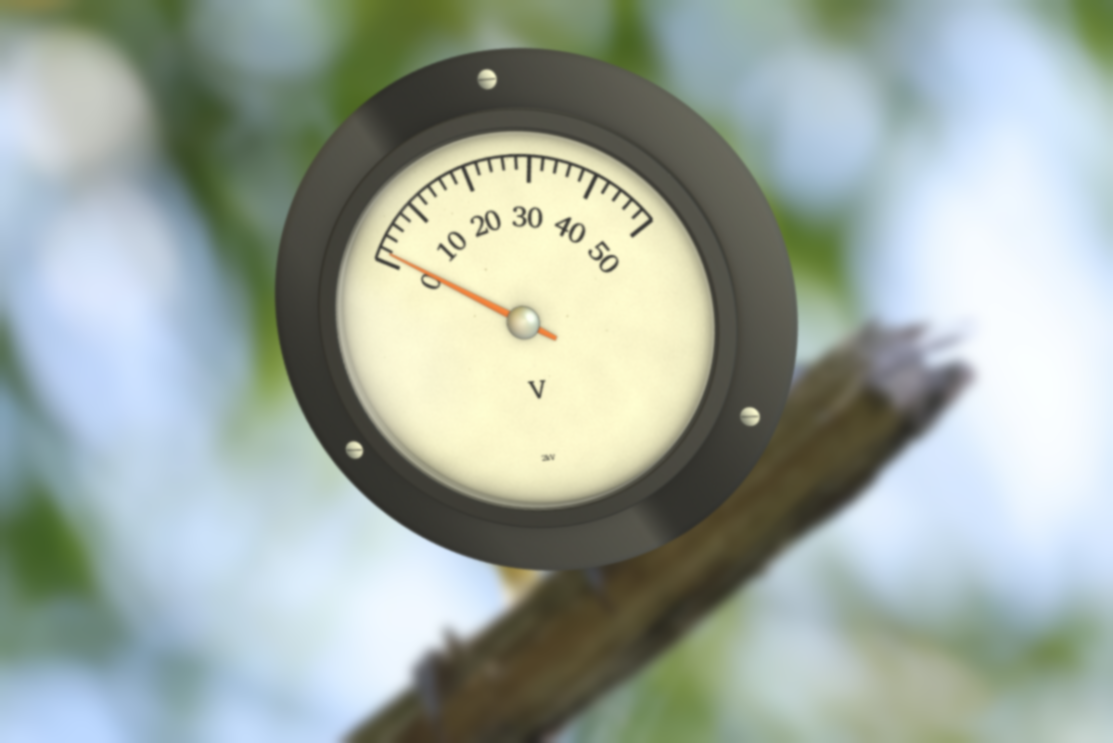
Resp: 2 V
